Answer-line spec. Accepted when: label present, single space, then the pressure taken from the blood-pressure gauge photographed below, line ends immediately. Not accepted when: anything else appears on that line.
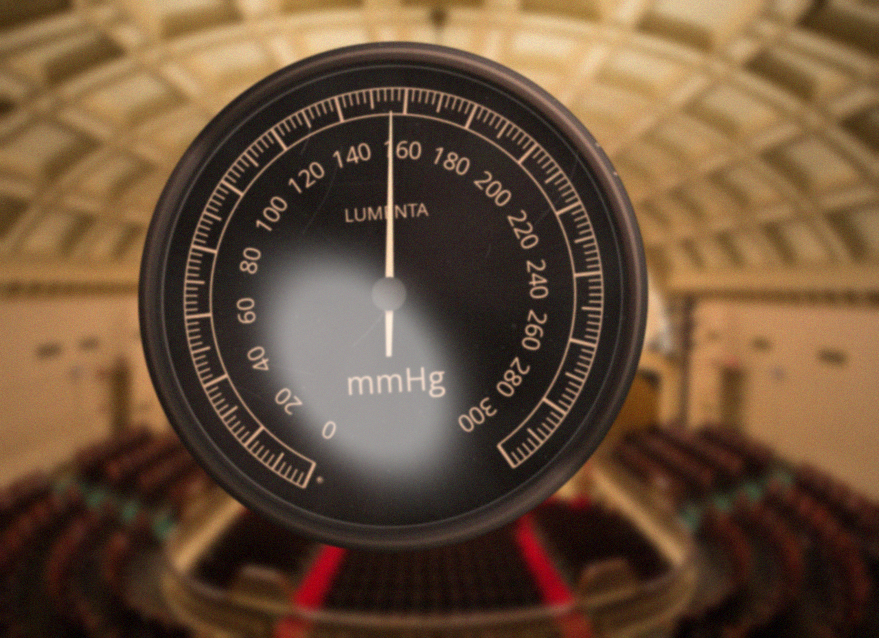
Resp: 156 mmHg
